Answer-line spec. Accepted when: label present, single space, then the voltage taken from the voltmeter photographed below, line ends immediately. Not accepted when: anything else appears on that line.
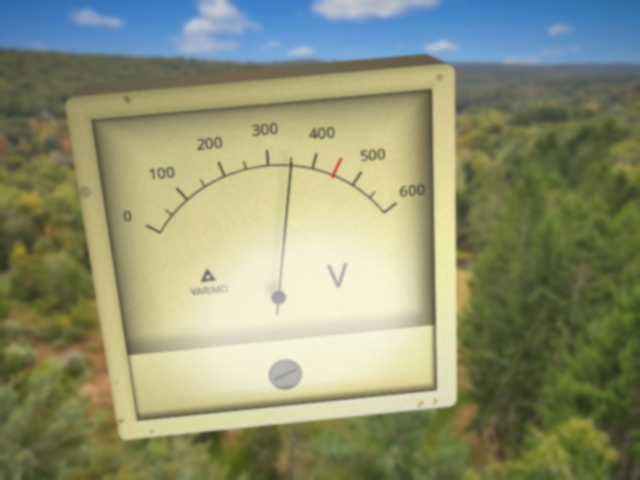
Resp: 350 V
